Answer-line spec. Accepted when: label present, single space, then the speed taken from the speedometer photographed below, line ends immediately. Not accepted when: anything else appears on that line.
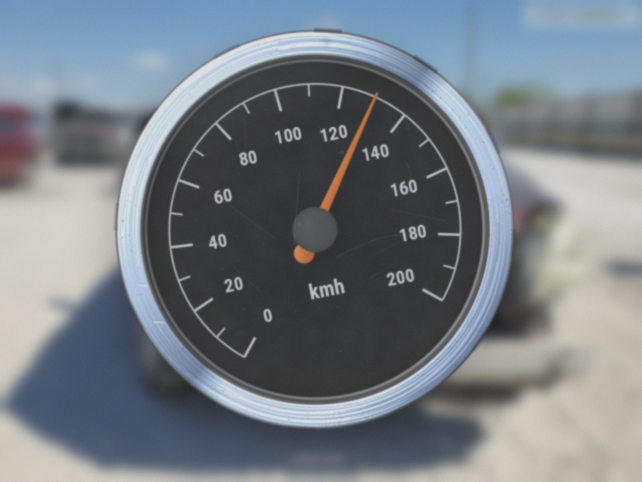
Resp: 130 km/h
